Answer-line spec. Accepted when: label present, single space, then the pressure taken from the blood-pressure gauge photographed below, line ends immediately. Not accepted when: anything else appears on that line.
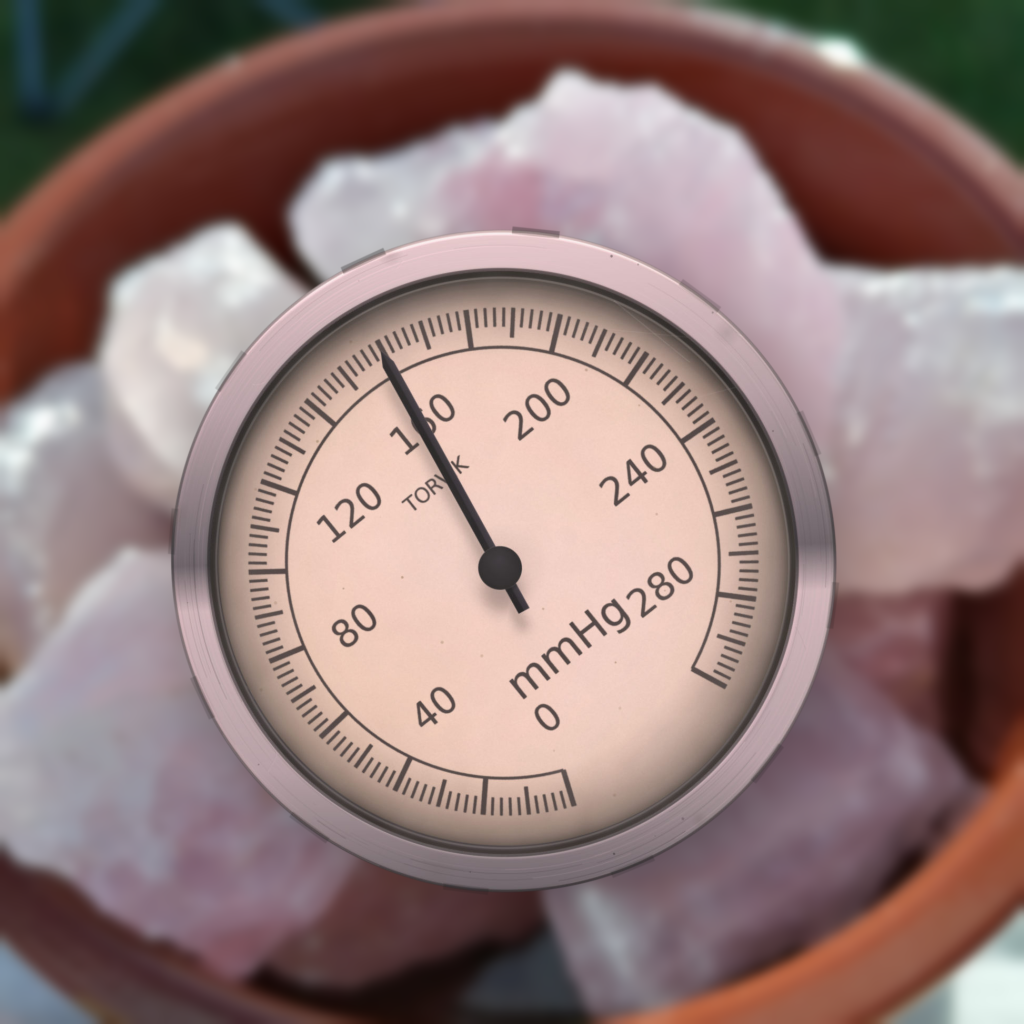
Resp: 160 mmHg
